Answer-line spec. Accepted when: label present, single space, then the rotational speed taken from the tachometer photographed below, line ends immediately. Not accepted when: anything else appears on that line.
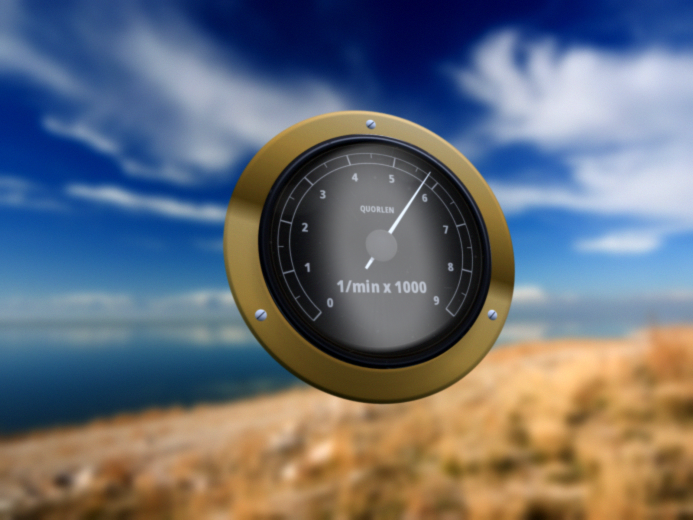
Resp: 5750 rpm
